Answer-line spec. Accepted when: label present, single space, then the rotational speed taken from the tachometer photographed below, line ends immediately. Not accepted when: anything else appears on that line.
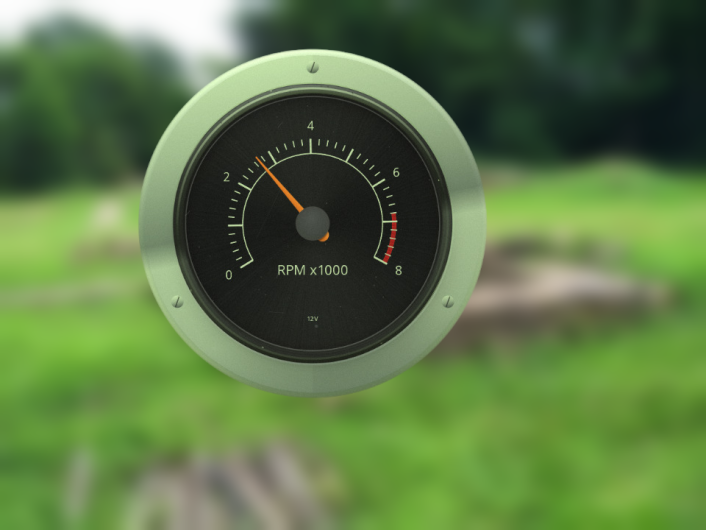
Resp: 2700 rpm
